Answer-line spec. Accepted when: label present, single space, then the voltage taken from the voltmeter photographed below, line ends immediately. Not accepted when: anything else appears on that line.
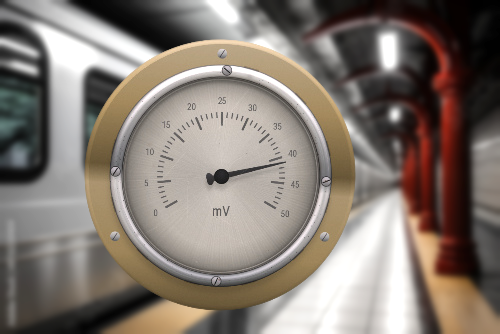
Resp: 41 mV
